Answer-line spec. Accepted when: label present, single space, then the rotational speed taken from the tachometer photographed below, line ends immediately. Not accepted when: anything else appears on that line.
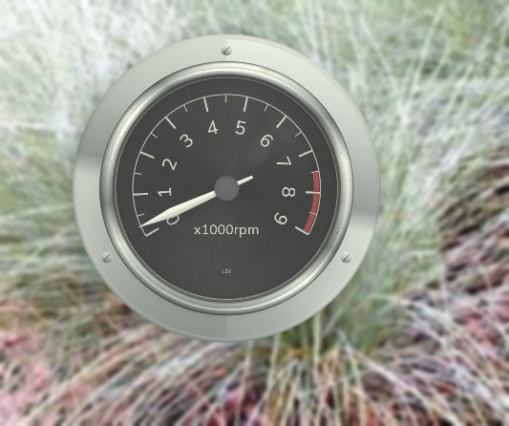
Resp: 250 rpm
